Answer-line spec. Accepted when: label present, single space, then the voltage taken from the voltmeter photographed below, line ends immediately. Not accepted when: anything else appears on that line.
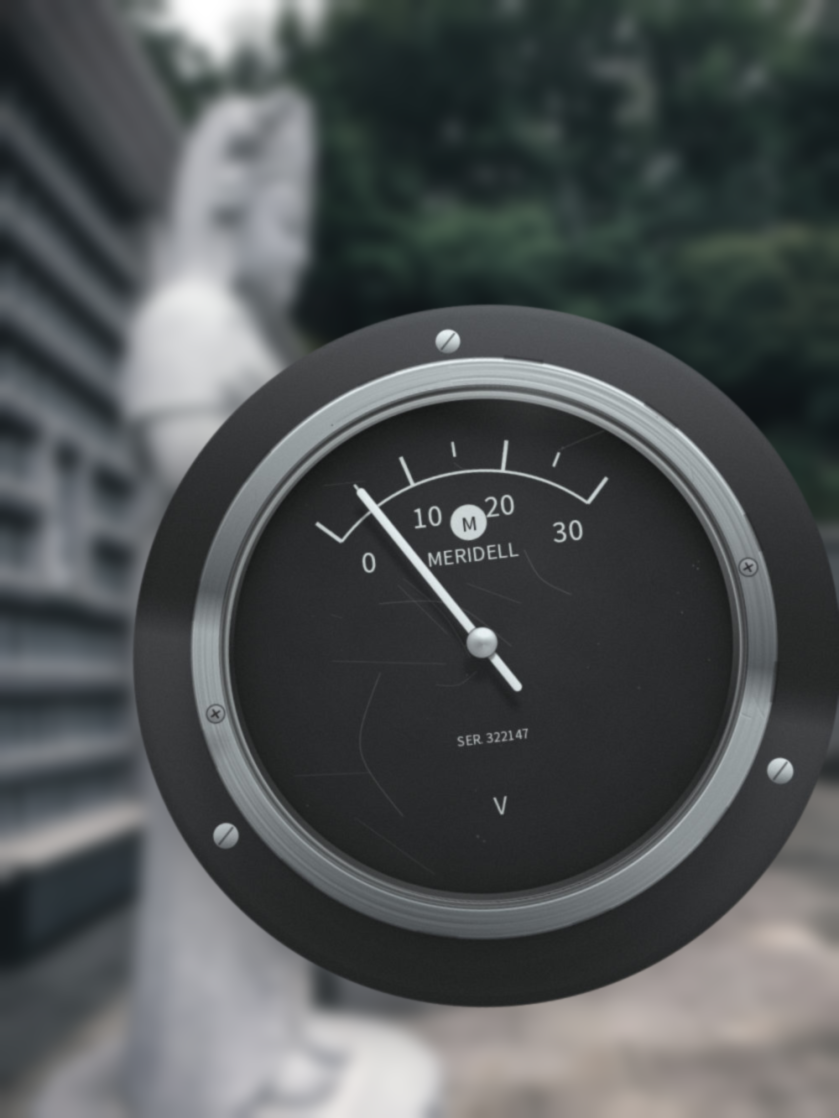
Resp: 5 V
